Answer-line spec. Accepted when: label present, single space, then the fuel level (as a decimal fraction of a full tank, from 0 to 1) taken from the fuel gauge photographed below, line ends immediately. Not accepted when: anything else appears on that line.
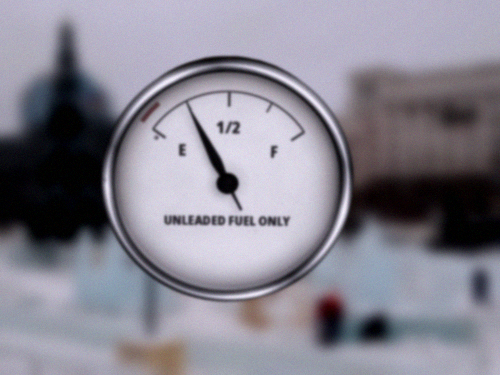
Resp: 0.25
